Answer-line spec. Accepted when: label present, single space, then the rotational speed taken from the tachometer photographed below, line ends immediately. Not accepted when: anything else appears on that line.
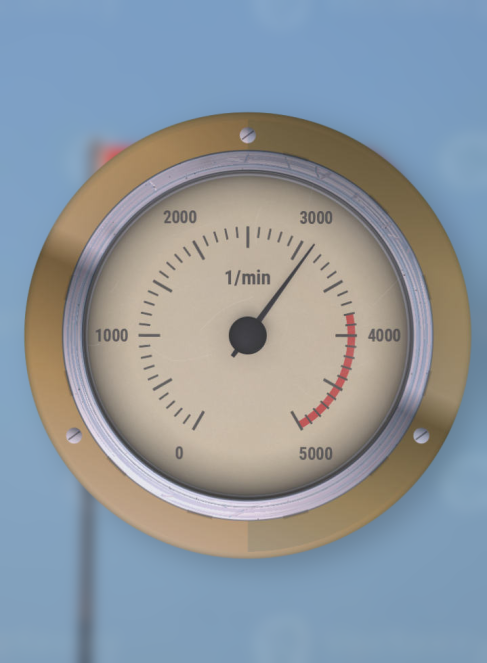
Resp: 3100 rpm
